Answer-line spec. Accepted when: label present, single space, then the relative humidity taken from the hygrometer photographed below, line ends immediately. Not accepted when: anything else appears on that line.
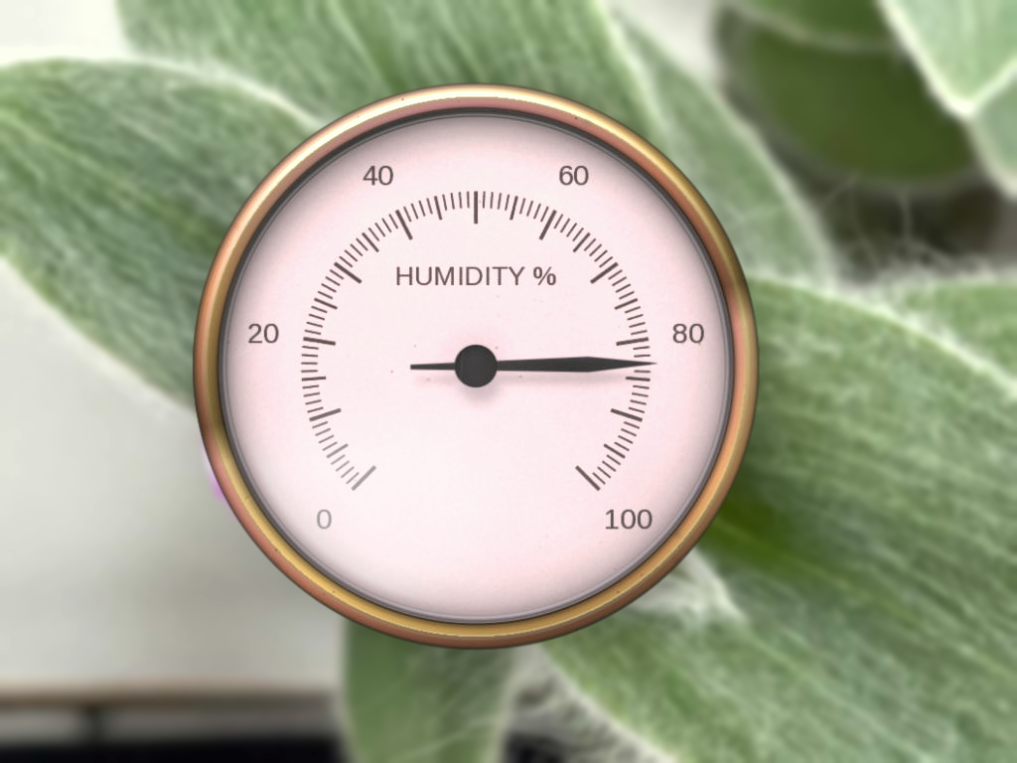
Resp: 83 %
